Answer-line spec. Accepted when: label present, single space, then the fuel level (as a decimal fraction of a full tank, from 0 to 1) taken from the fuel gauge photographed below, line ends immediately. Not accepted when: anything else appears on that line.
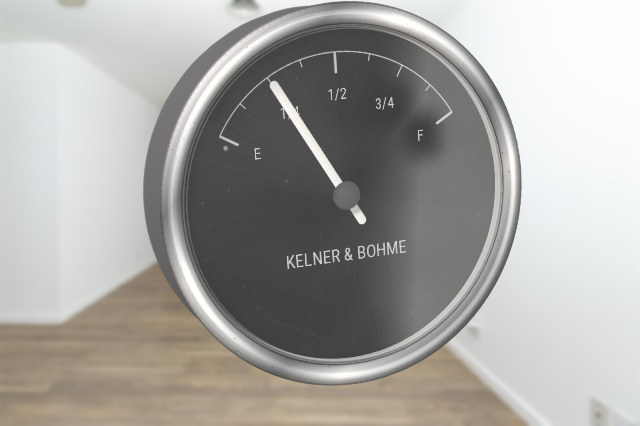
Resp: 0.25
